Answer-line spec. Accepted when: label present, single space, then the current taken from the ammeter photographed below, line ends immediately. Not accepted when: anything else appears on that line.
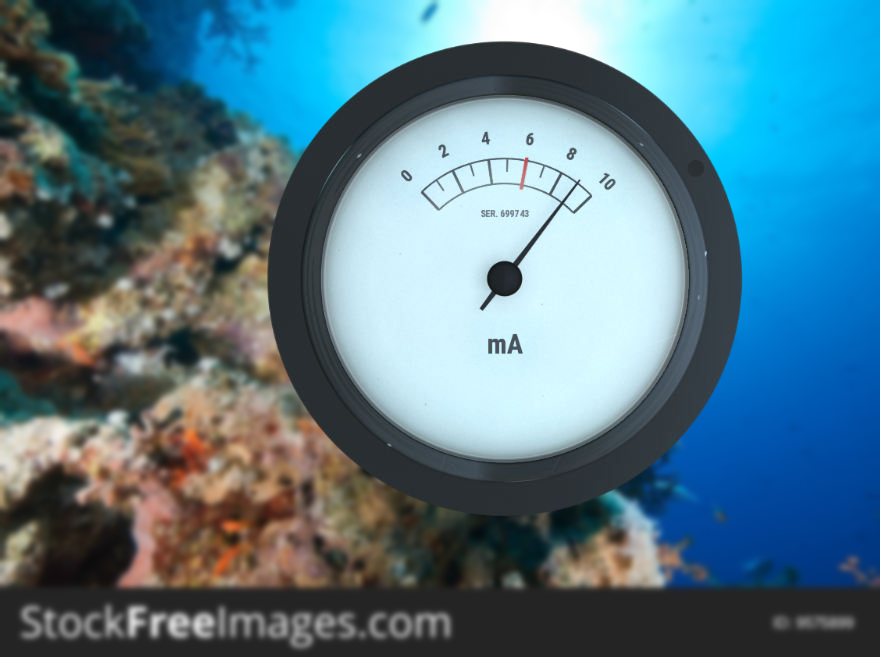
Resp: 9 mA
